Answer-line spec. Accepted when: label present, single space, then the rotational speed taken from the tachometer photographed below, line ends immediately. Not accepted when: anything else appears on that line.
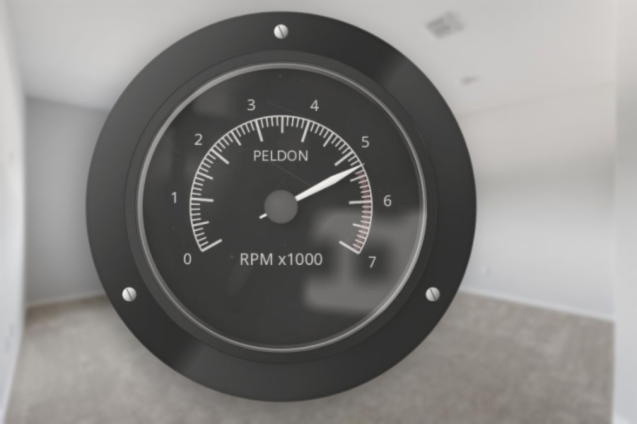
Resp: 5300 rpm
